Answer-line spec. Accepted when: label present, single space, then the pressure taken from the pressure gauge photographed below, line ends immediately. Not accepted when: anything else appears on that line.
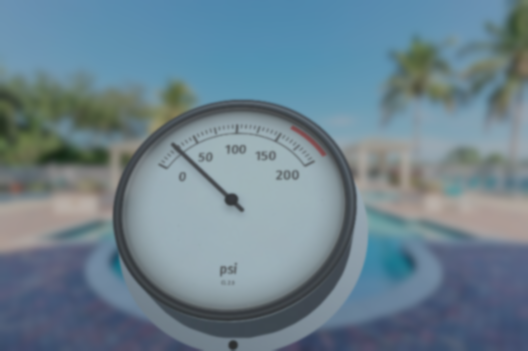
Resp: 25 psi
